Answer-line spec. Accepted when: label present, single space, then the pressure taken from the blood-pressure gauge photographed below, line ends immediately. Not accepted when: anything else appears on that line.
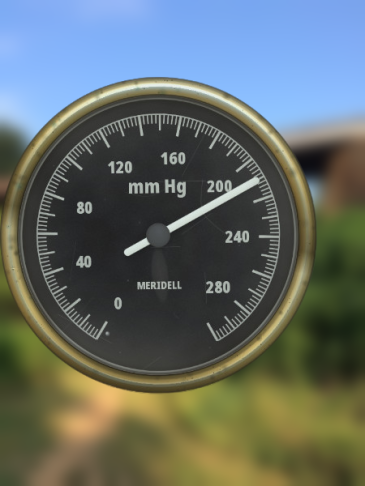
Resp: 210 mmHg
